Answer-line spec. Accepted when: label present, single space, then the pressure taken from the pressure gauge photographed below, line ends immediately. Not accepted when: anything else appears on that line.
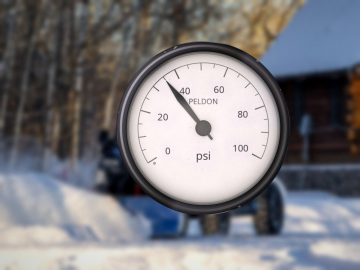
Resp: 35 psi
